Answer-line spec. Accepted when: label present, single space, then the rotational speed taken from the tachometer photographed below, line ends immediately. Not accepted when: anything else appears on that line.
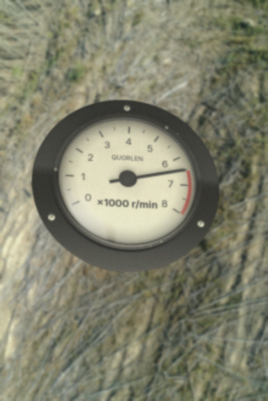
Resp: 6500 rpm
